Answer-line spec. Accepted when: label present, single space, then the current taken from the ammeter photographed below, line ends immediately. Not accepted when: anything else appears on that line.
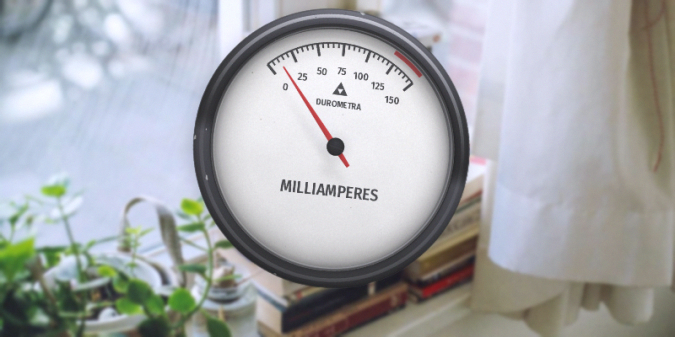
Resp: 10 mA
